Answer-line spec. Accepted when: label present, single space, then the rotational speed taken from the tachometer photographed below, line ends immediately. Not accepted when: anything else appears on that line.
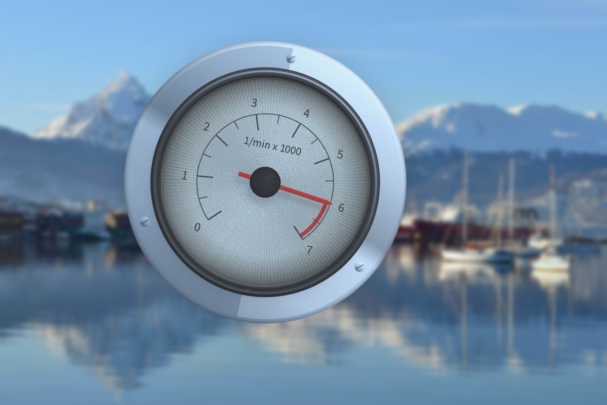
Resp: 6000 rpm
